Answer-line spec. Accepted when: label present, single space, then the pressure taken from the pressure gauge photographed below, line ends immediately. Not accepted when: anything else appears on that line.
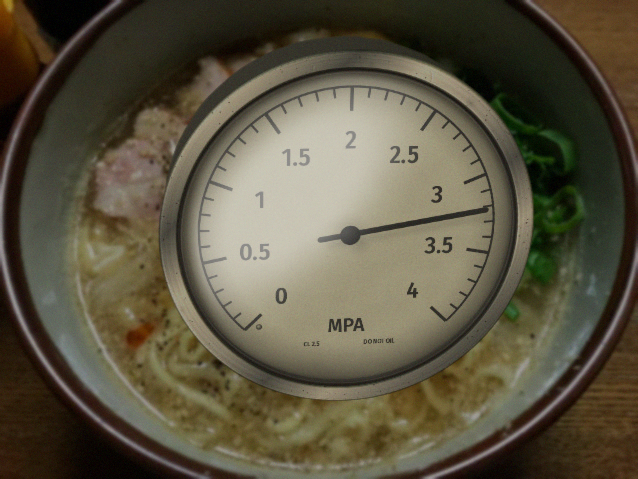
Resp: 3.2 MPa
